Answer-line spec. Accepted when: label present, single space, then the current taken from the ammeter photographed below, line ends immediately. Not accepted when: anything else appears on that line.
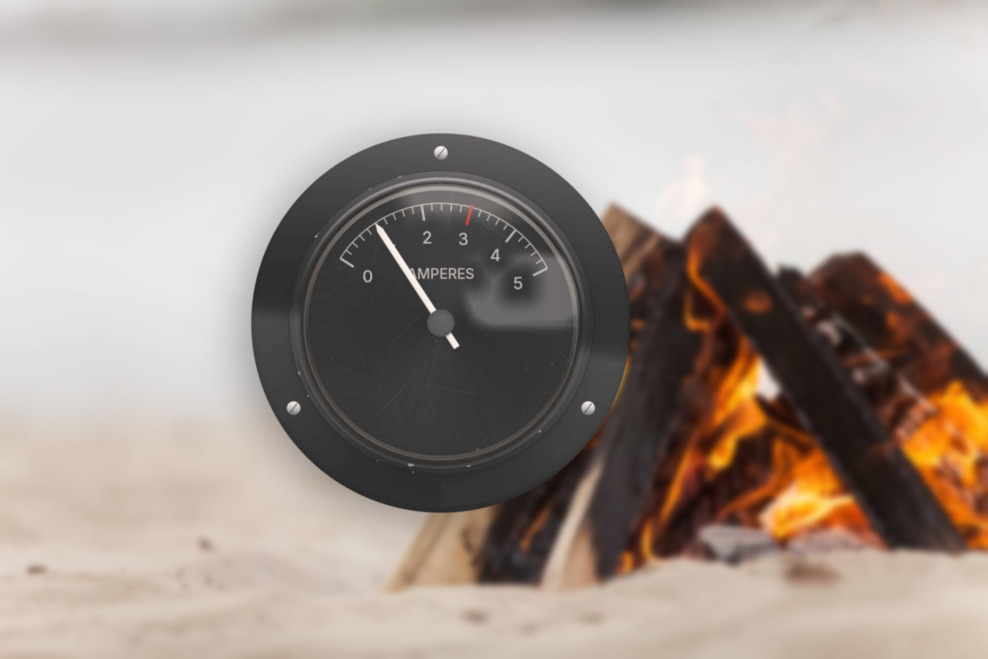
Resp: 1 A
